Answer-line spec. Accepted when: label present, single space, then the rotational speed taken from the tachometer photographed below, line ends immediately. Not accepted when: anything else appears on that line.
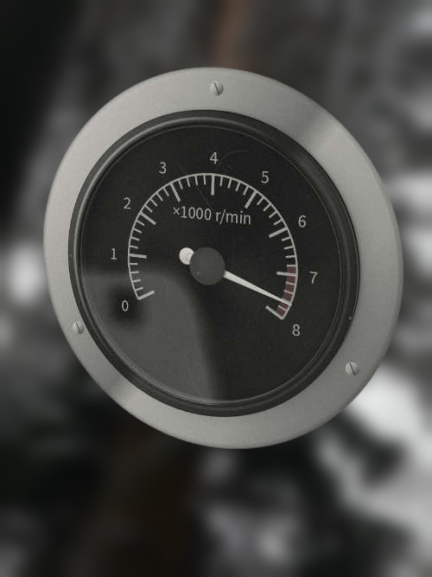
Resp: 7600 rpm
